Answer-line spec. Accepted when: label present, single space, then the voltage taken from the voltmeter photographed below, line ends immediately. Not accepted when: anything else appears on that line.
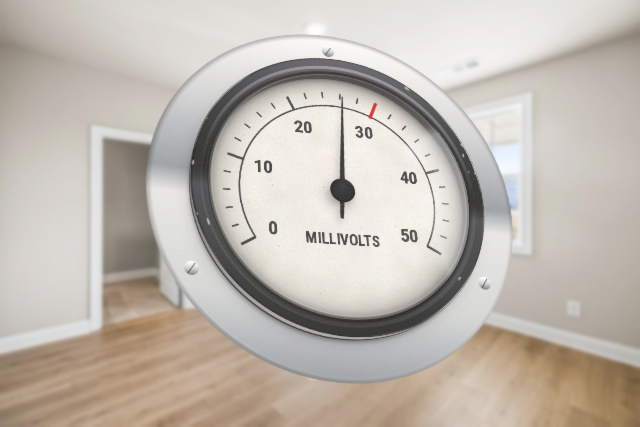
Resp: 26 mV
